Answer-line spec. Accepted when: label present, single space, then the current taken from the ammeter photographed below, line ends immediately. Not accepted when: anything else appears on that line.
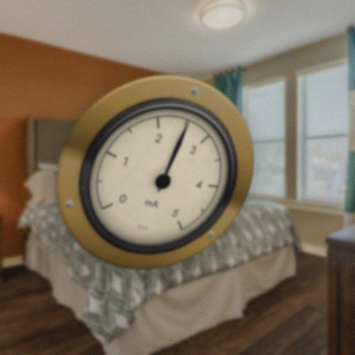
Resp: 2.5 mA
